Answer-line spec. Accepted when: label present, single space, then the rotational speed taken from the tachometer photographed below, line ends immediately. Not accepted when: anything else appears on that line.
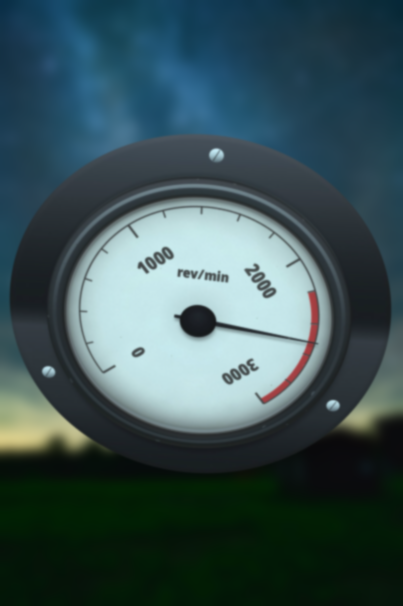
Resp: 2500 rpm
